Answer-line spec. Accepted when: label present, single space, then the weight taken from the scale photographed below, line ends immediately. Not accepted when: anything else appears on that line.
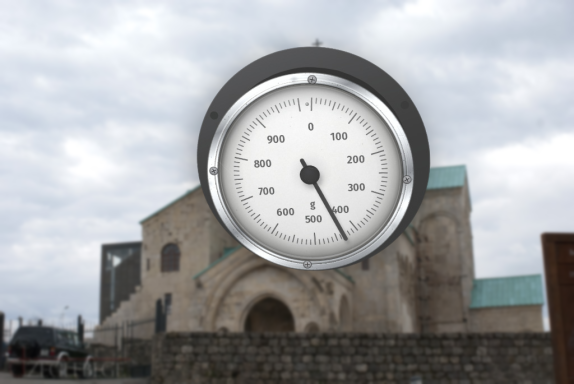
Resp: 430 g
